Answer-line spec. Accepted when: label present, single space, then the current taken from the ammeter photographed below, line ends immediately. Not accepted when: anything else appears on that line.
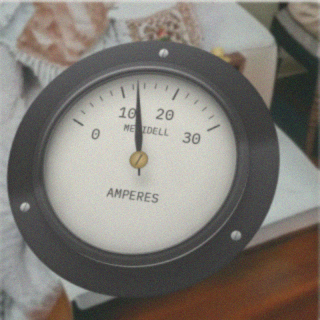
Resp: 13 A
